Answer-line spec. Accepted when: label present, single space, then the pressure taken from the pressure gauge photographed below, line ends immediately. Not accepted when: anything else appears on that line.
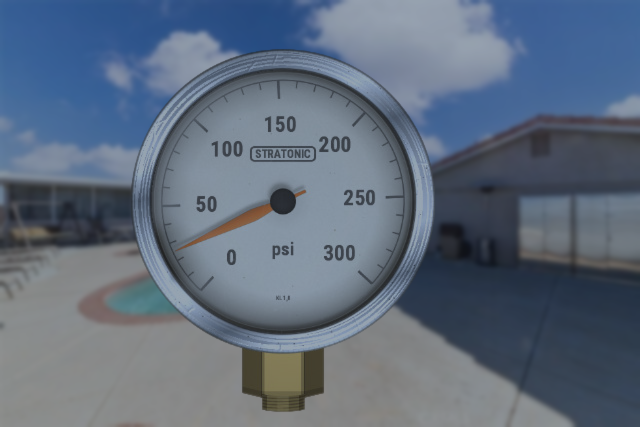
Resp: 25 psi
